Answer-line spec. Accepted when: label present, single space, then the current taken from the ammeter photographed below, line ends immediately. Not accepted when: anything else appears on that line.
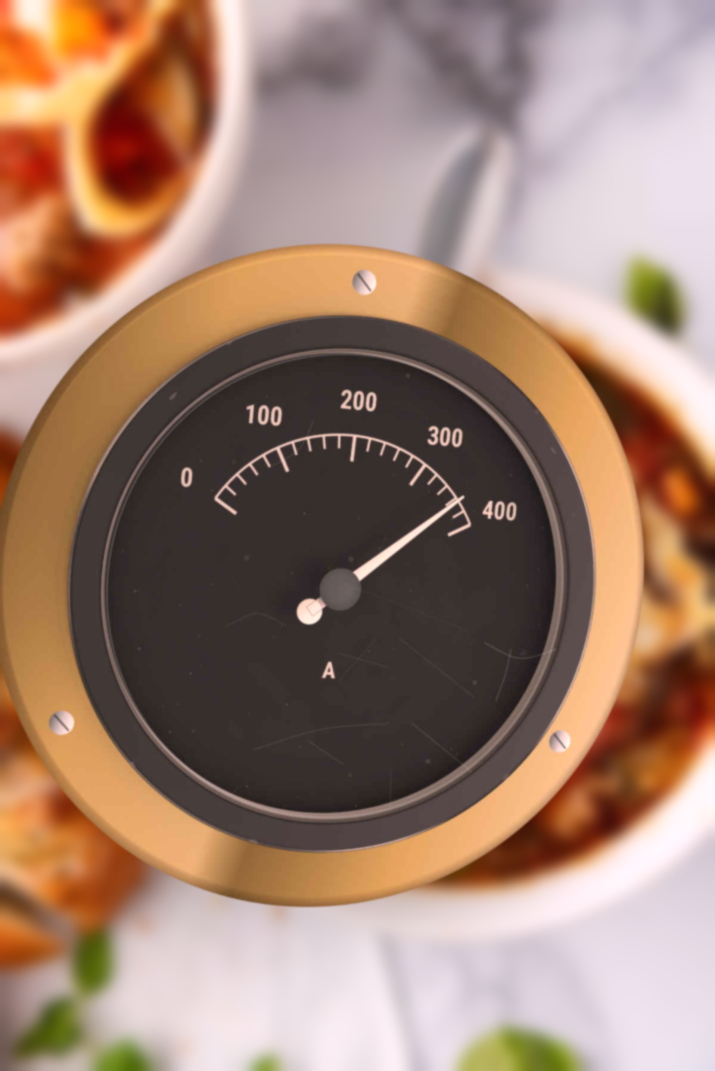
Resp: 360 A
